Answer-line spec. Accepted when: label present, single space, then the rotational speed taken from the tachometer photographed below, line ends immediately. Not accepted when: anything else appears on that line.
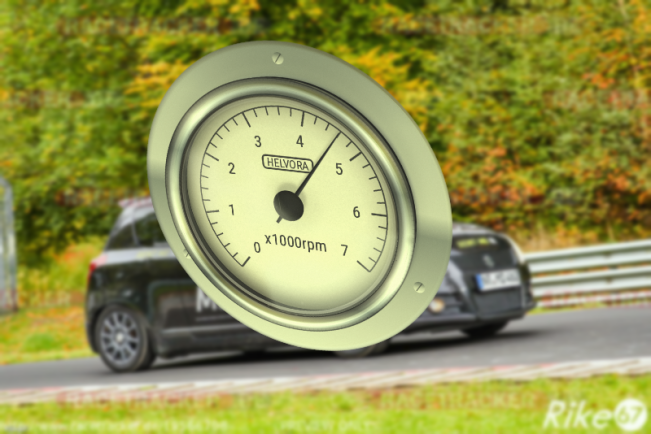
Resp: 4600 rpm
